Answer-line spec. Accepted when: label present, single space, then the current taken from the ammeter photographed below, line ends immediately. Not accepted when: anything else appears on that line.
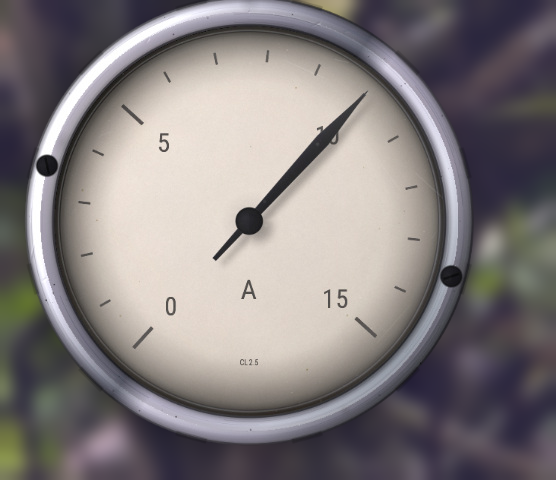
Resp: 10 A
